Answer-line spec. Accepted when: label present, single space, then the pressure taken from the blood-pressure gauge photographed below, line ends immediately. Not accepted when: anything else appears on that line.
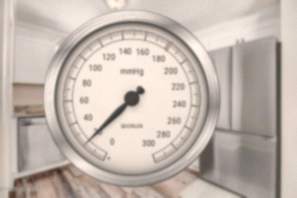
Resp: 20 mmHg
